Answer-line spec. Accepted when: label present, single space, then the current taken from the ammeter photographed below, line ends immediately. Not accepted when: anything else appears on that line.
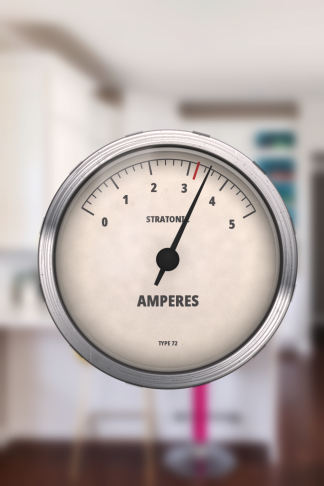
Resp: 3.5 A
